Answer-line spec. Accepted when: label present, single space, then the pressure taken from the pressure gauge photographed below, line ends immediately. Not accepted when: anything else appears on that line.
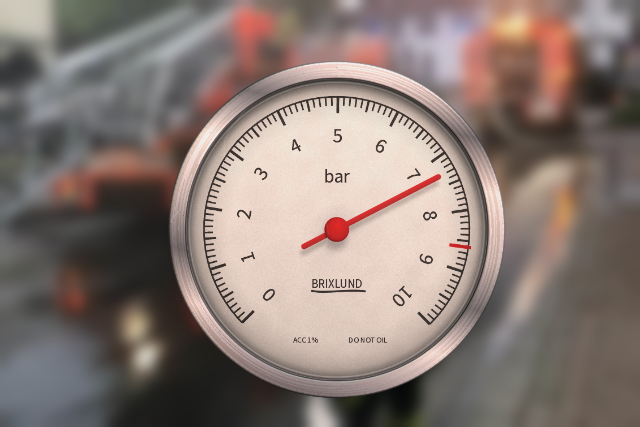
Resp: 7.3 bar
